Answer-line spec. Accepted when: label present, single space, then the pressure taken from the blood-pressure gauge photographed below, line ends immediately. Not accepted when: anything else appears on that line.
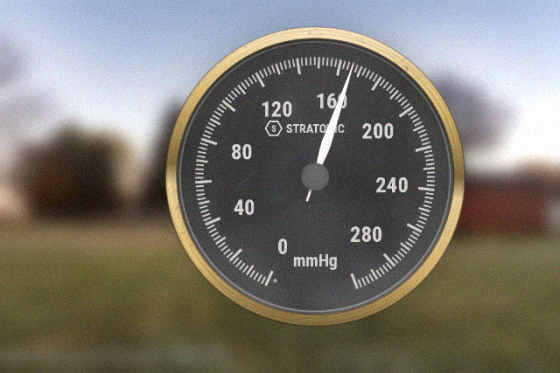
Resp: 166 mmHg
